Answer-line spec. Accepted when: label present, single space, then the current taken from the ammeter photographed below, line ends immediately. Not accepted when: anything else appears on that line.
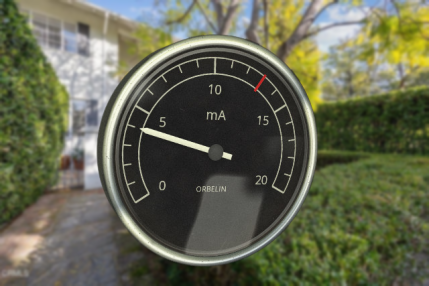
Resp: 4 mA
